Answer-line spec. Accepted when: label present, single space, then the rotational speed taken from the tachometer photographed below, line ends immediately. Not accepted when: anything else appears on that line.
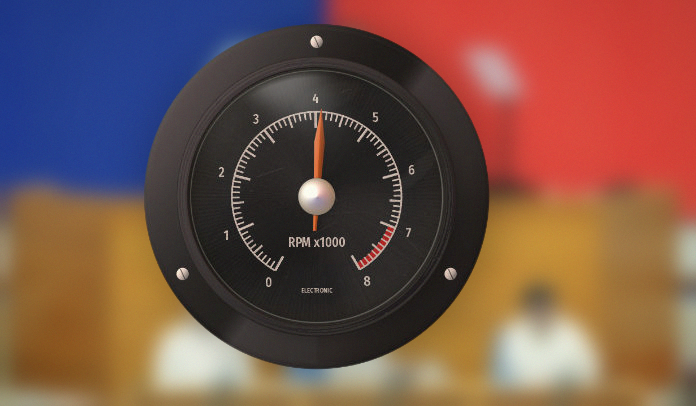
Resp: 4100 rpm
